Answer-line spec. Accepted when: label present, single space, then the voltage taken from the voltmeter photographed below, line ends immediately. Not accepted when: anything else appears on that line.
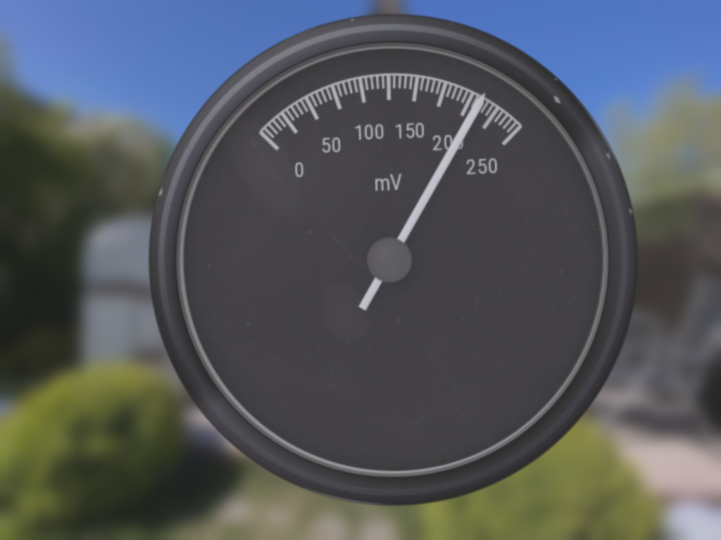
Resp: 210 mV
